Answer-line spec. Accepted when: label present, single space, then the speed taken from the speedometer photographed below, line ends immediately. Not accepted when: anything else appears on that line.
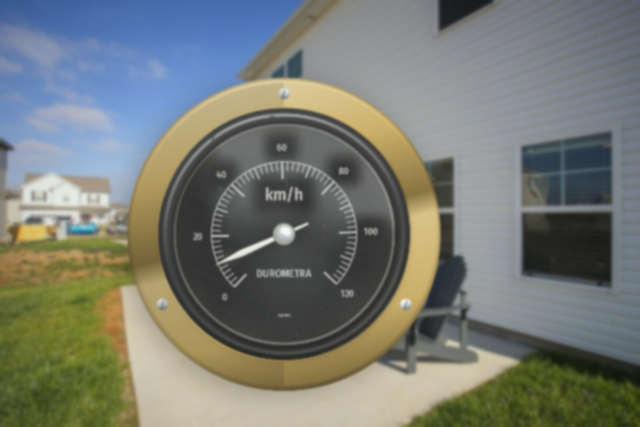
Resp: 10 km/h
